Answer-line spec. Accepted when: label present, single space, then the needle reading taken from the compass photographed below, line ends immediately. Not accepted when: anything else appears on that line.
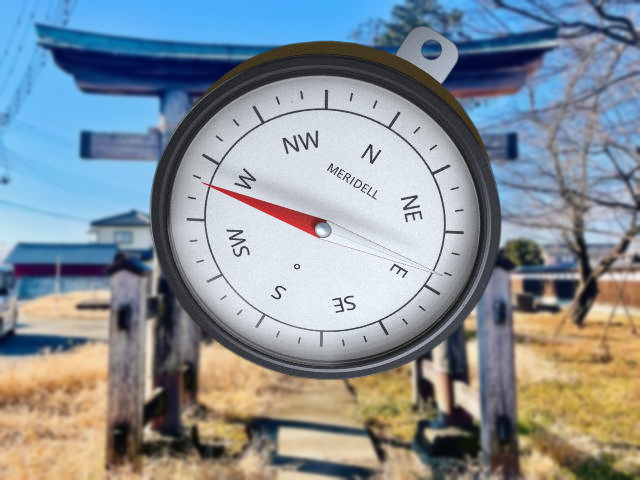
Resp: 260 °
